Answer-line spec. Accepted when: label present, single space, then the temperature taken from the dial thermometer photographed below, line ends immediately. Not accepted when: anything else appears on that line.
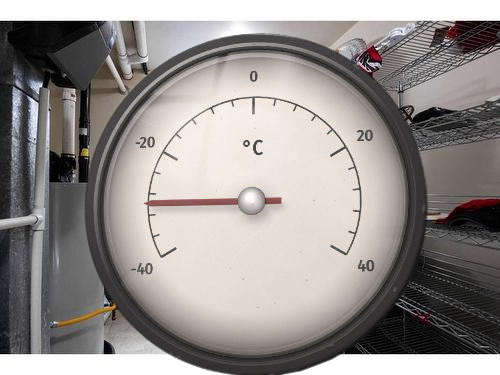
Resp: -30 °C
